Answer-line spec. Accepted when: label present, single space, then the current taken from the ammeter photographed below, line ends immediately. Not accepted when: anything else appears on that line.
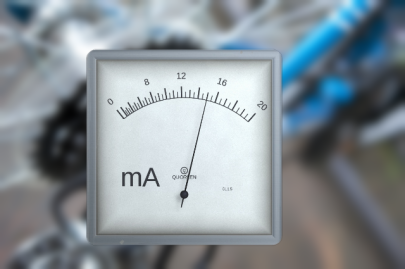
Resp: 15 mA
